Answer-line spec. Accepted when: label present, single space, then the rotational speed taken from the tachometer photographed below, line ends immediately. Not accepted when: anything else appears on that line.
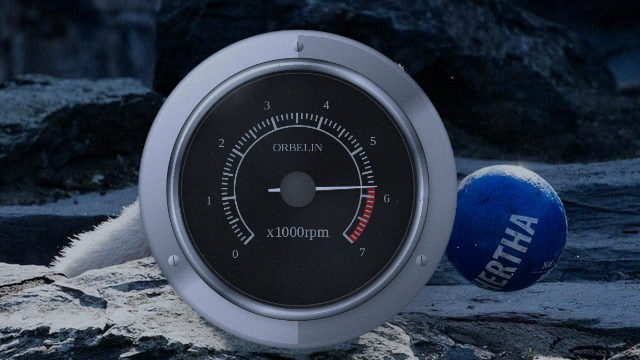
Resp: 5800 rpm
